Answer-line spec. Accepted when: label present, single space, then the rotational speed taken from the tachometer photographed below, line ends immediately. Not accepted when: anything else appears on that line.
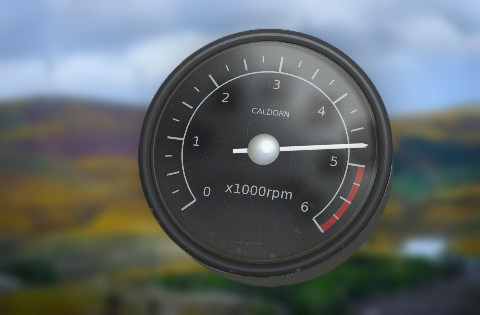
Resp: 4750 rpm
